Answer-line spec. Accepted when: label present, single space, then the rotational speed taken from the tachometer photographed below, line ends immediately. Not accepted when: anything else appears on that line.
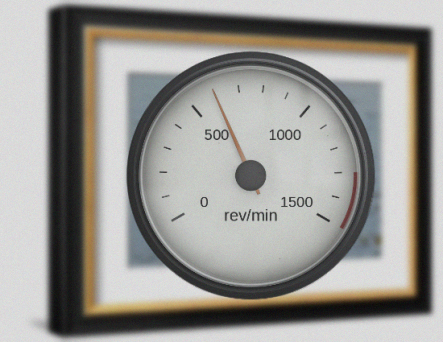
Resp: 600 rpm
